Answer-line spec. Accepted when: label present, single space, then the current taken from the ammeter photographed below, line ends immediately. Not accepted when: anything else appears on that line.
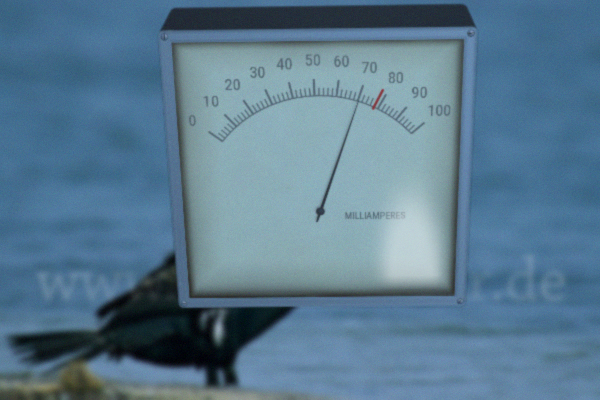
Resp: 70 mA
